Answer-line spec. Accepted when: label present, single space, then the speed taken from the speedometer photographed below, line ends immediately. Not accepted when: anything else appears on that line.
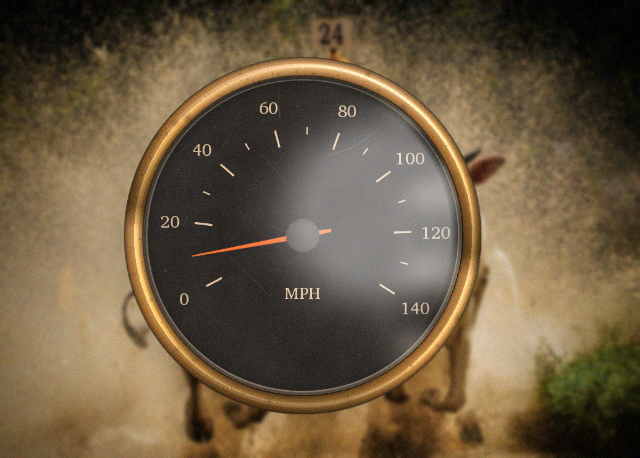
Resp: 10 mph
